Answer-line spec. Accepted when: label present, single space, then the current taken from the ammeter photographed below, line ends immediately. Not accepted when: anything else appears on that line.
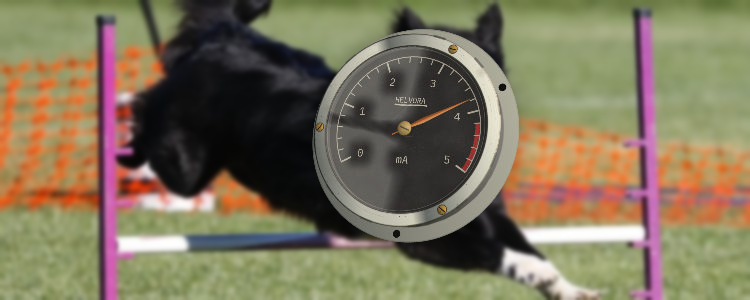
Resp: 3.8 mA
